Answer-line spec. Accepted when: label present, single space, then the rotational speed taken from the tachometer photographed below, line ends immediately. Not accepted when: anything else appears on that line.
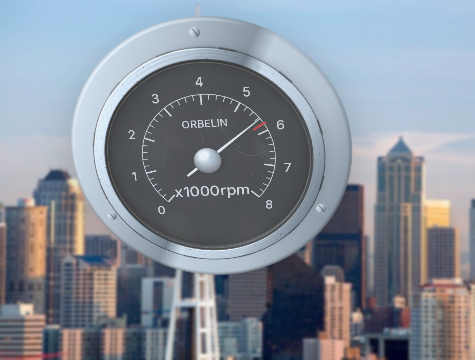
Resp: 5600 rpm
